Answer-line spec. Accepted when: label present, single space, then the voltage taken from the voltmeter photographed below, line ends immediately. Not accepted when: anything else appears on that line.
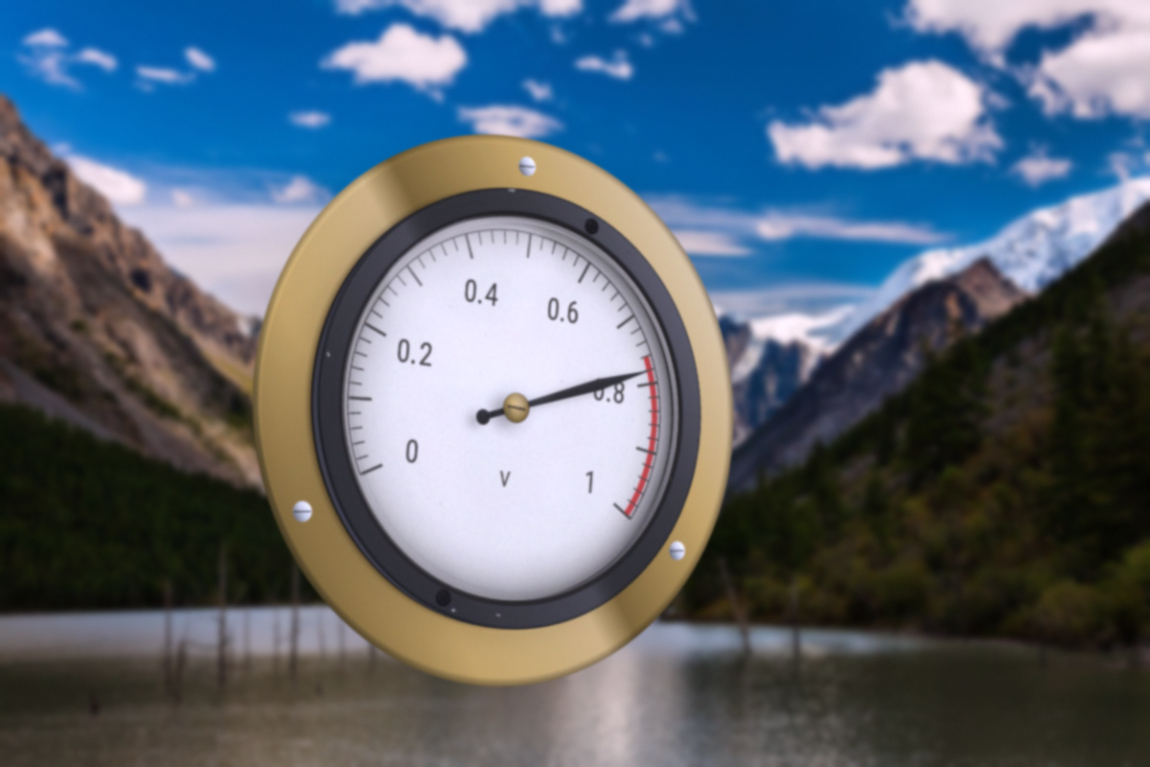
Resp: 0.78 V
